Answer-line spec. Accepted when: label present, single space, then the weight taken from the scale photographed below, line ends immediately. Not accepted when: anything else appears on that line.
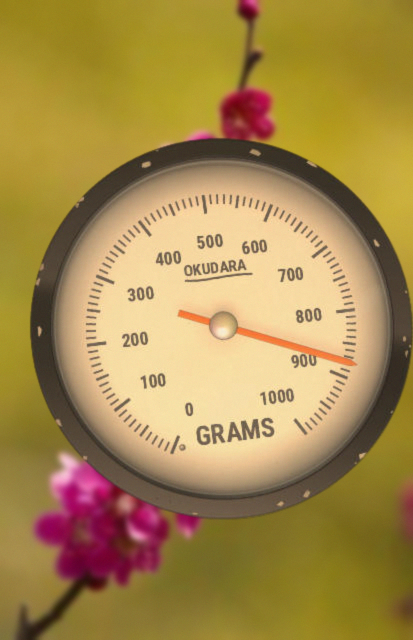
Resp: 880 g
